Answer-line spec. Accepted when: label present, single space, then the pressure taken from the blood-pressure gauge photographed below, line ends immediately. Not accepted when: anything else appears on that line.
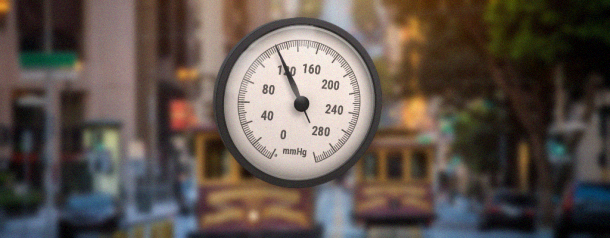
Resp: 120 mmHg
